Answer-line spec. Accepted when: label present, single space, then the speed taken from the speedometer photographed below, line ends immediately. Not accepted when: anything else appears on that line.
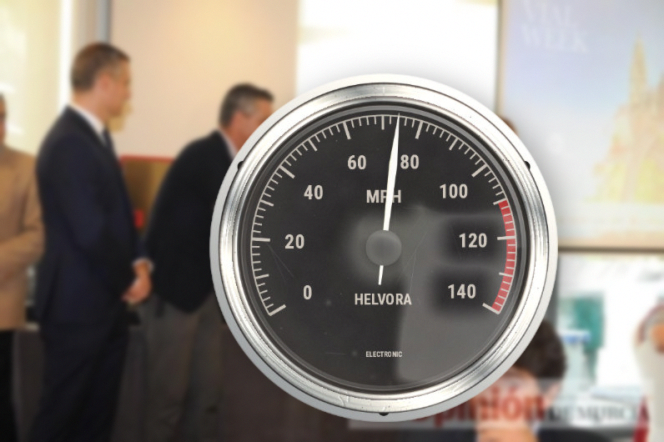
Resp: 74 mph
